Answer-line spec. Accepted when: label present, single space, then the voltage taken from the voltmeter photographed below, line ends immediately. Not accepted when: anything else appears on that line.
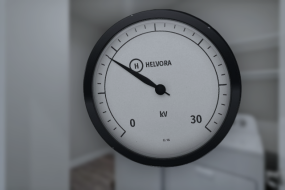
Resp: 9 kV
